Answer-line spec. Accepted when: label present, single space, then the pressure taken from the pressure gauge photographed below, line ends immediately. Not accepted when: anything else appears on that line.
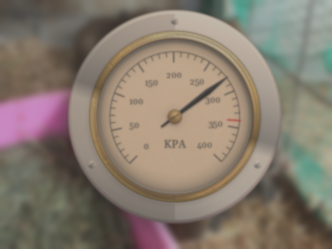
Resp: 280 kPa
